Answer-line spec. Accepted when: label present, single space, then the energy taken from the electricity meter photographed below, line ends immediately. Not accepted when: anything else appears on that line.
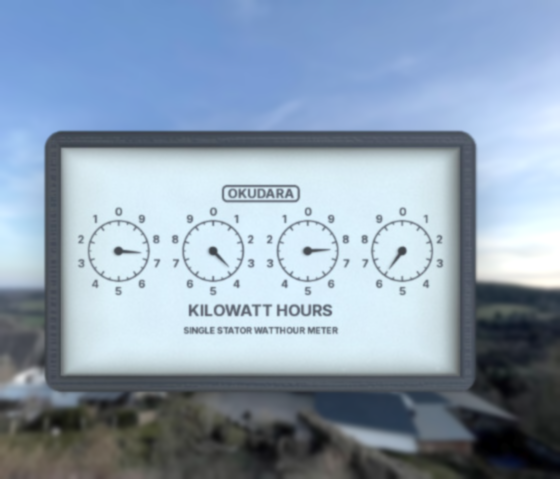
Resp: 7376 kWh
